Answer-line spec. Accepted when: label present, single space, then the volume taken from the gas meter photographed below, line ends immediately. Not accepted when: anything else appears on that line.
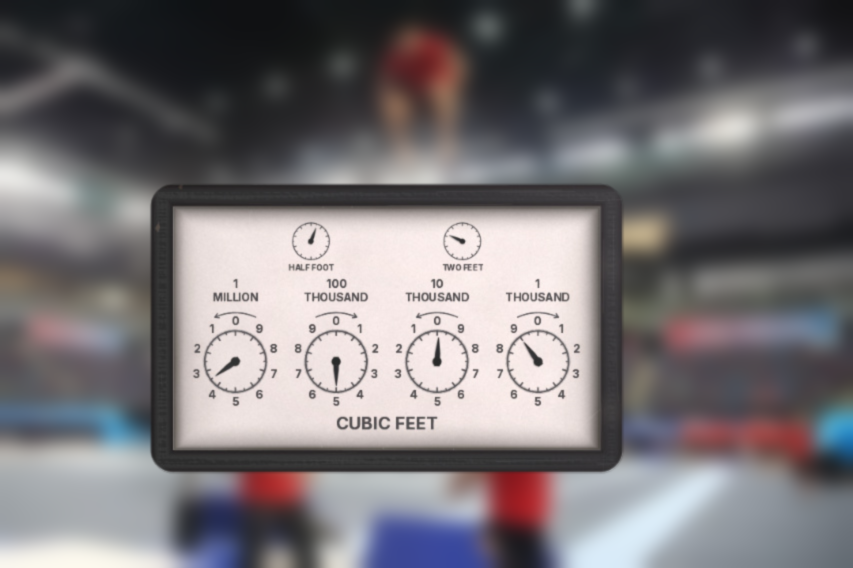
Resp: 349900 ft³
